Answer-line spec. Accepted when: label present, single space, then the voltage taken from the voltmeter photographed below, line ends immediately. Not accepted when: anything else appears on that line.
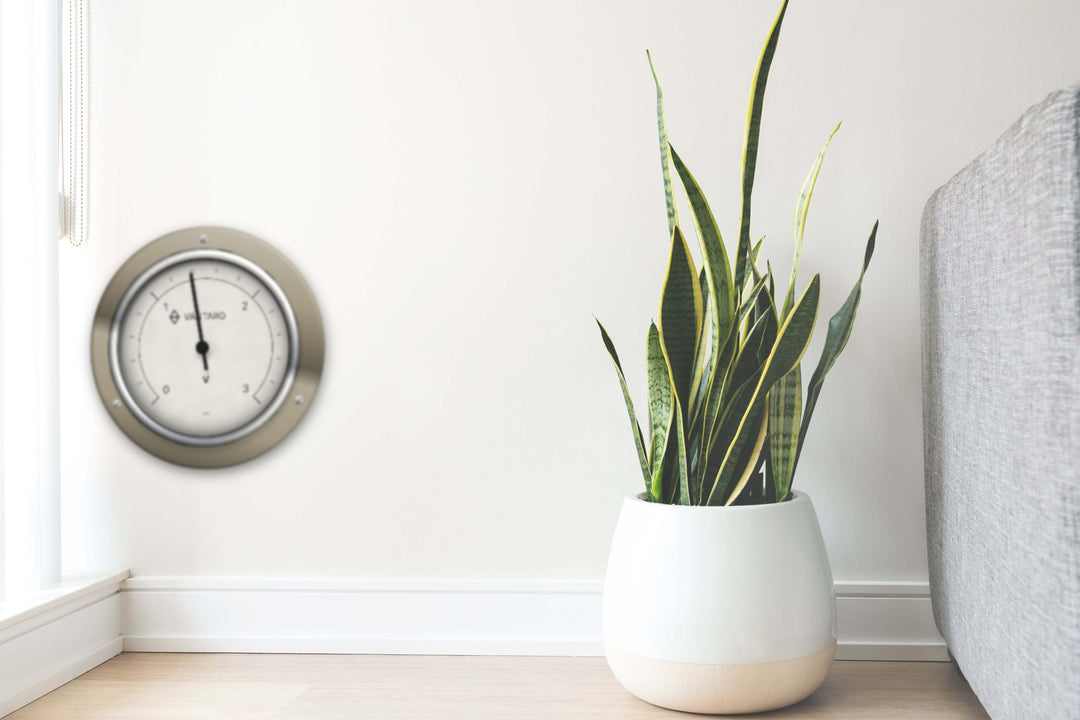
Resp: 1.4 V
